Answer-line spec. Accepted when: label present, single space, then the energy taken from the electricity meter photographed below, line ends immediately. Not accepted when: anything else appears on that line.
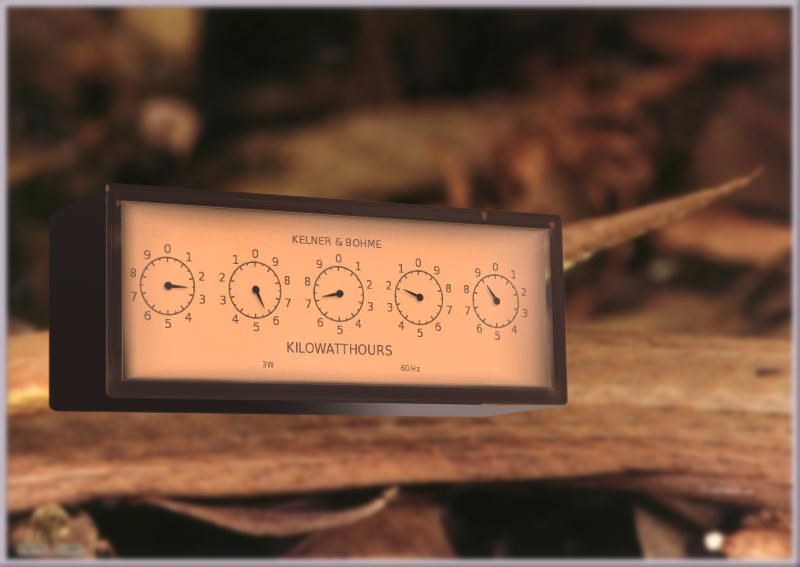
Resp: 25719 kWh
